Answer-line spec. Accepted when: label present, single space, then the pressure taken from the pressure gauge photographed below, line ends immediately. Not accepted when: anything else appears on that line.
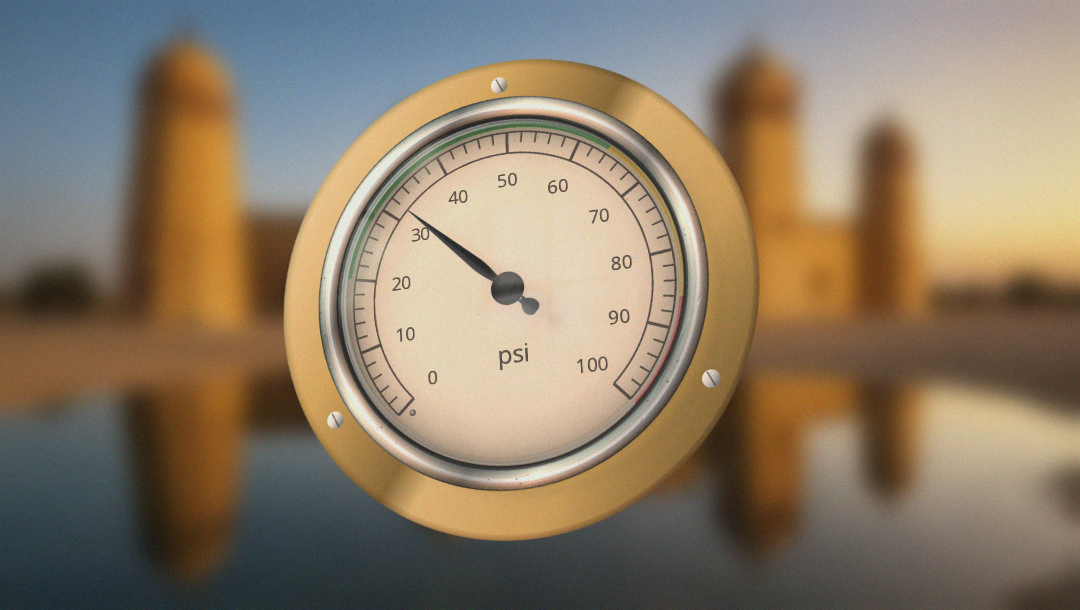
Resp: 32 psi
